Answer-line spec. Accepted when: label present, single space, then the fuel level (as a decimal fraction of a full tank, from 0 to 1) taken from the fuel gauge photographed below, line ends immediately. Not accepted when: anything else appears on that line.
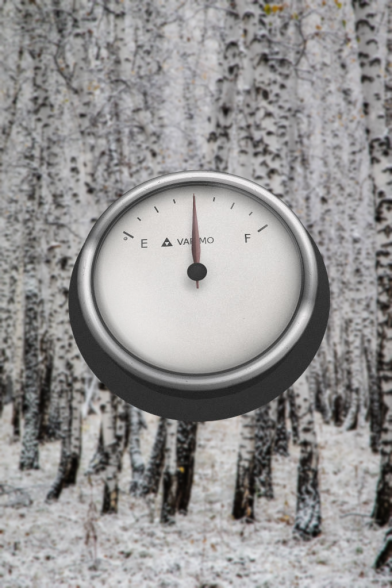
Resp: 0.5
